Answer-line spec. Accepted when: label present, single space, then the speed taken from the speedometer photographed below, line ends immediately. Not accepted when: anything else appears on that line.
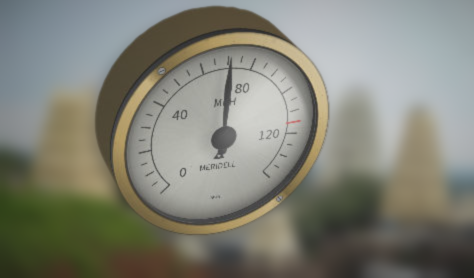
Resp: 70 mph
